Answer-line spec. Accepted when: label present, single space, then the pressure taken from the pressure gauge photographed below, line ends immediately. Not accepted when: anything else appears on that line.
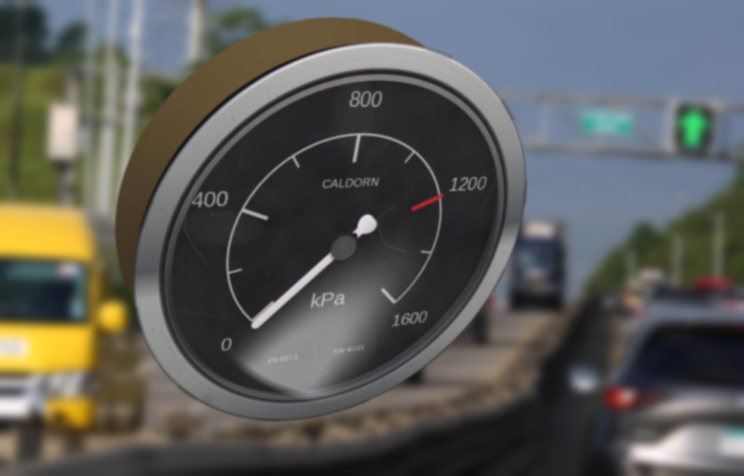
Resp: 0 kPa
